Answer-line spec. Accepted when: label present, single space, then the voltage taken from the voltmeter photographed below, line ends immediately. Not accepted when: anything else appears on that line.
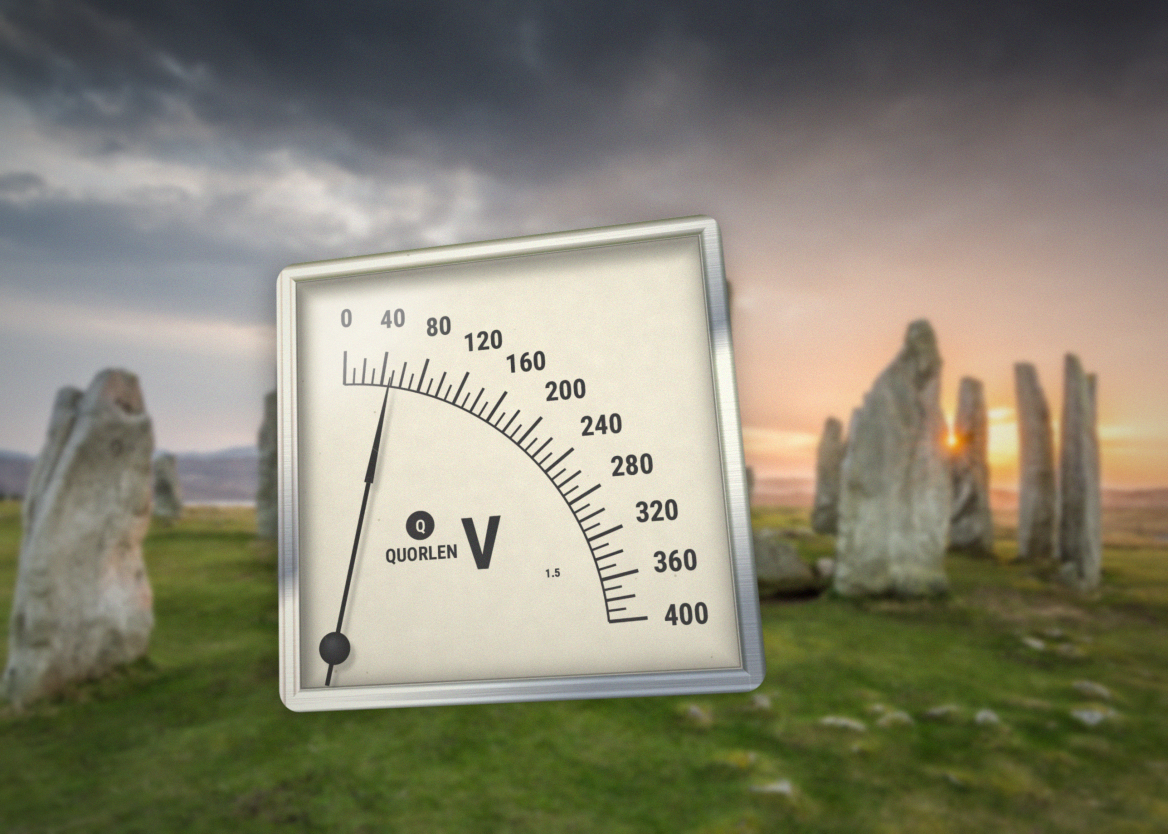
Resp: 50 V
